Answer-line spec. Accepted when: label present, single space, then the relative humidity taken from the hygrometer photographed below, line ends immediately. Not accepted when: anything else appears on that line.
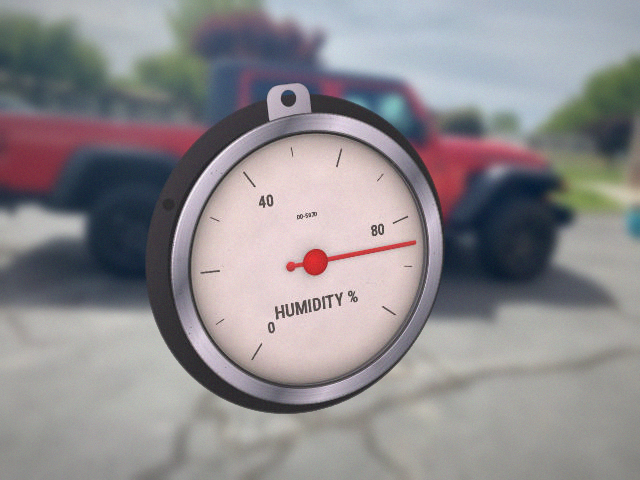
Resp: 85 %
